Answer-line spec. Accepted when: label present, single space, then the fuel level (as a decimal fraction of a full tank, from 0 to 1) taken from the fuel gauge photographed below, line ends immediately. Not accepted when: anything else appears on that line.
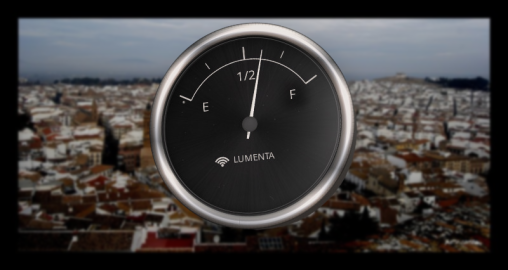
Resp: 0.625
